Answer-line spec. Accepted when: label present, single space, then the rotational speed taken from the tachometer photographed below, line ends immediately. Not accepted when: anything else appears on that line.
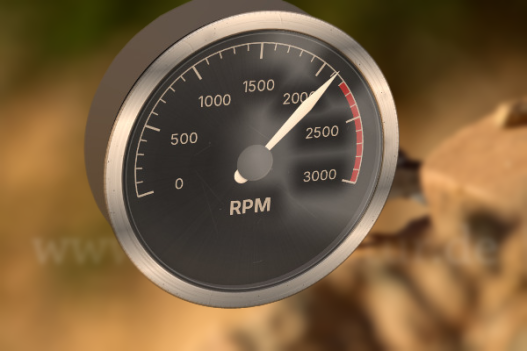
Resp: 2100 rpm
